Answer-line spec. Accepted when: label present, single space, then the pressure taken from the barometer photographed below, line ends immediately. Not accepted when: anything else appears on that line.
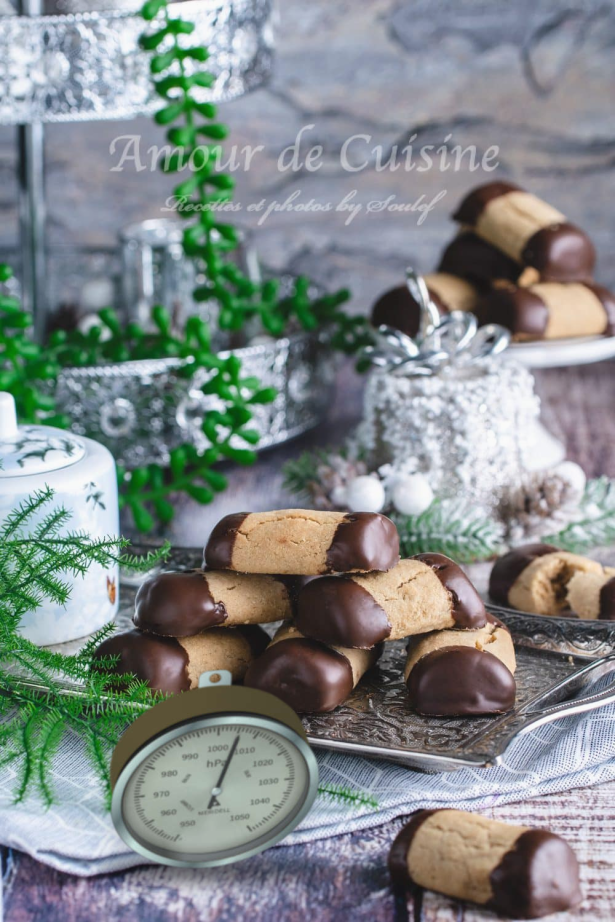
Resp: 1005 hPa
